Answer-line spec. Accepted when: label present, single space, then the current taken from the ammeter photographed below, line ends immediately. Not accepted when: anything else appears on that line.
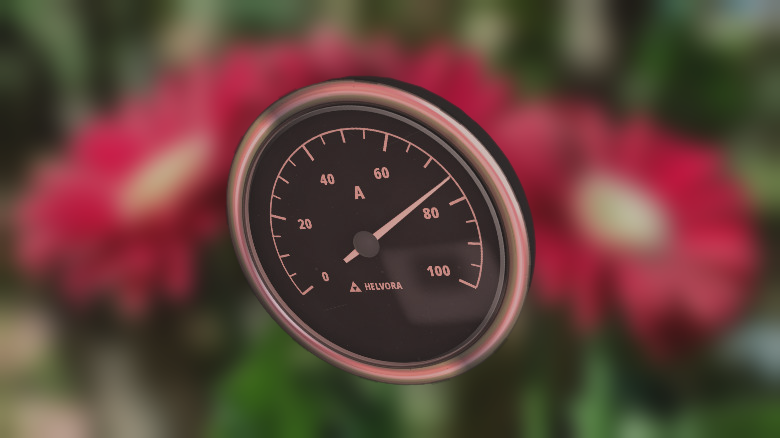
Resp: 75 A
